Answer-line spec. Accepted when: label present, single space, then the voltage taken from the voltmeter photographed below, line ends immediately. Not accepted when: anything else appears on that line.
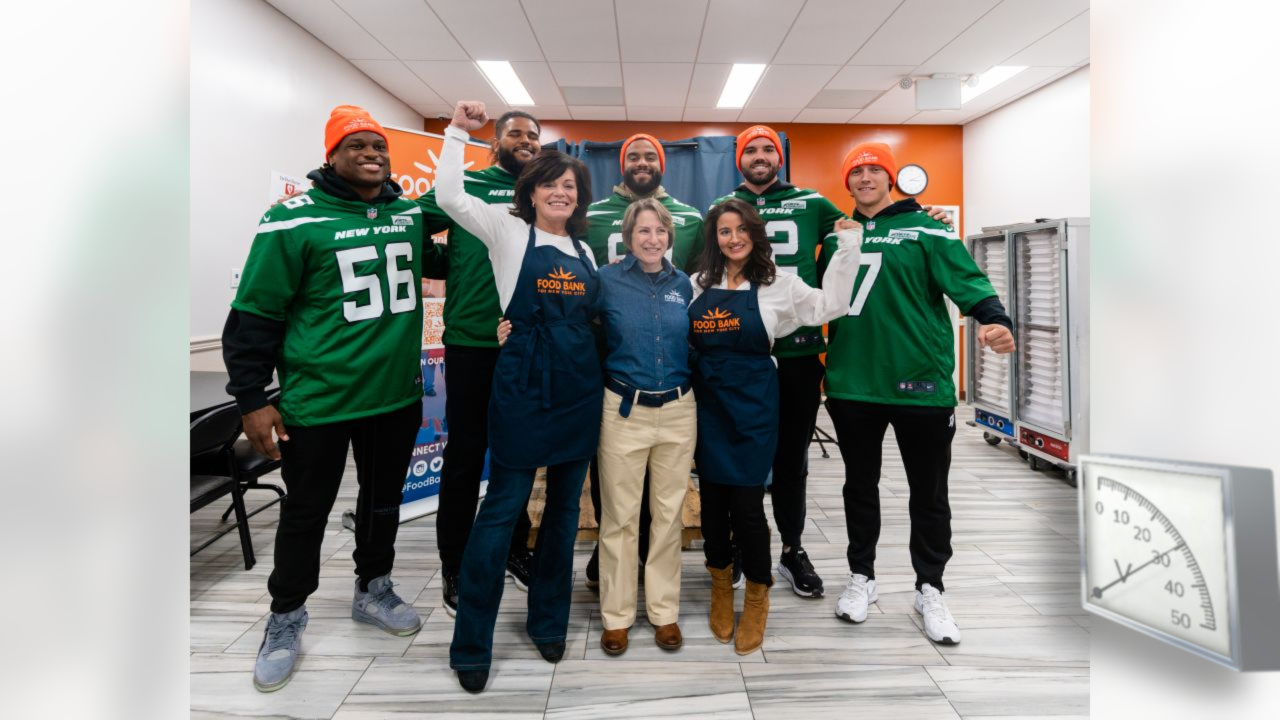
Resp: 30 V
